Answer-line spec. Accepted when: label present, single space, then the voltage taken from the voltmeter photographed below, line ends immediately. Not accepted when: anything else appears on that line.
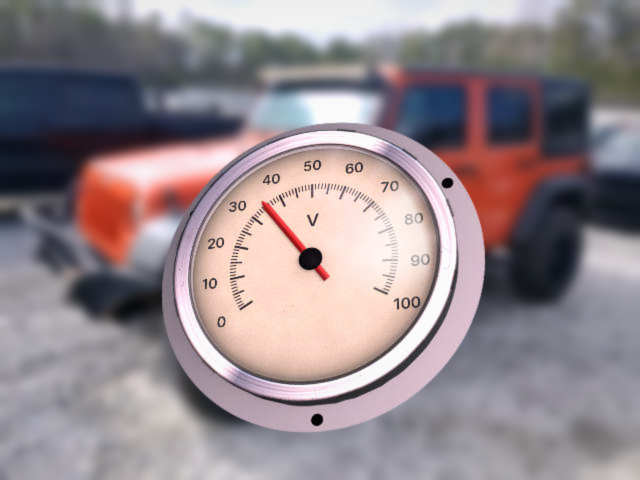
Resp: 35 V
